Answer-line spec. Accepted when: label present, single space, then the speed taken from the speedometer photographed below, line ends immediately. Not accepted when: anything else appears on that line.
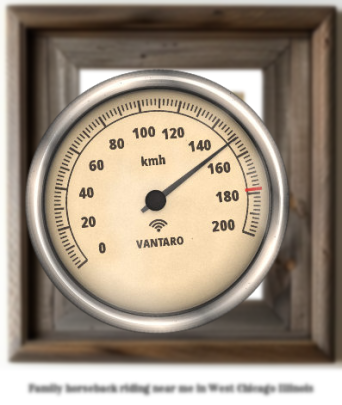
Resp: 152 km/h
